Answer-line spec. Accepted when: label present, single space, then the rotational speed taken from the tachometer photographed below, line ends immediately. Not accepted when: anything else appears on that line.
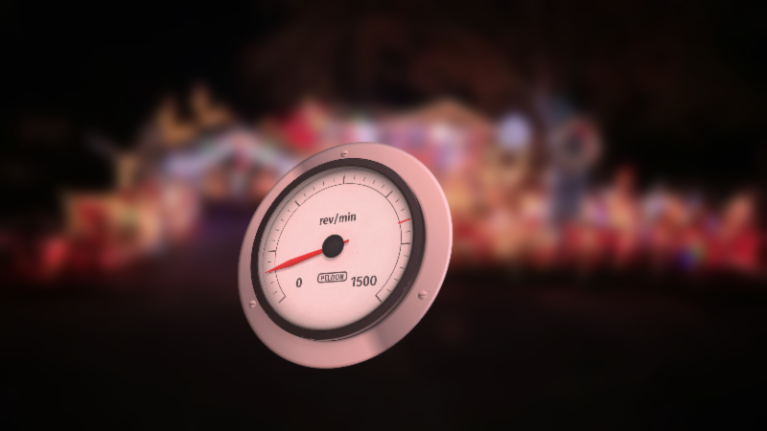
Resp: 150 rpm
